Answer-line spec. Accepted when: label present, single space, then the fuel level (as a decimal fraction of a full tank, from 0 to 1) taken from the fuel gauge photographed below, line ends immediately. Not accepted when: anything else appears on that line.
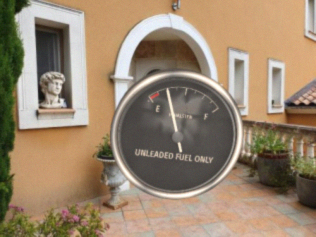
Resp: 0.25
